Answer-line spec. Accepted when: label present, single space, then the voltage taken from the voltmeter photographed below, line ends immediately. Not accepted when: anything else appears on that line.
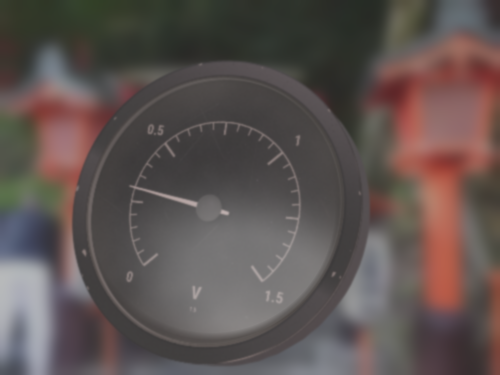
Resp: 0.3 V
